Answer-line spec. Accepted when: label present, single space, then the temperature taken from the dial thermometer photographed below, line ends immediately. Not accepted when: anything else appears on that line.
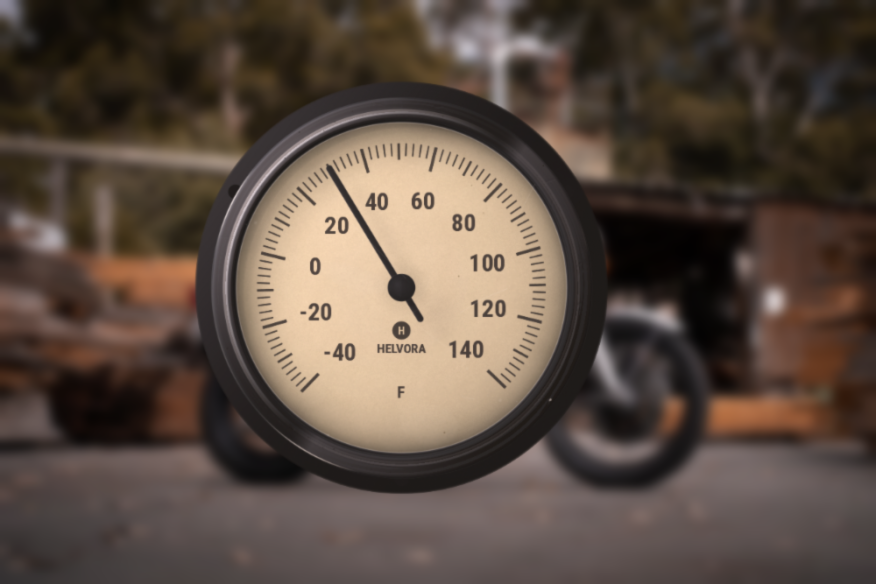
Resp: 30 °F
